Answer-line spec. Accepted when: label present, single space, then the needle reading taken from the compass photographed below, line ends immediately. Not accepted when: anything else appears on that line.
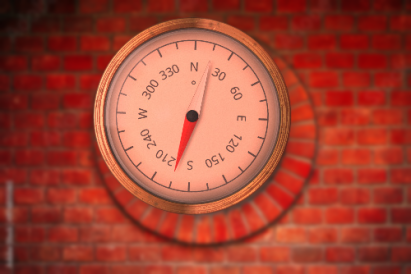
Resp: 195 °
